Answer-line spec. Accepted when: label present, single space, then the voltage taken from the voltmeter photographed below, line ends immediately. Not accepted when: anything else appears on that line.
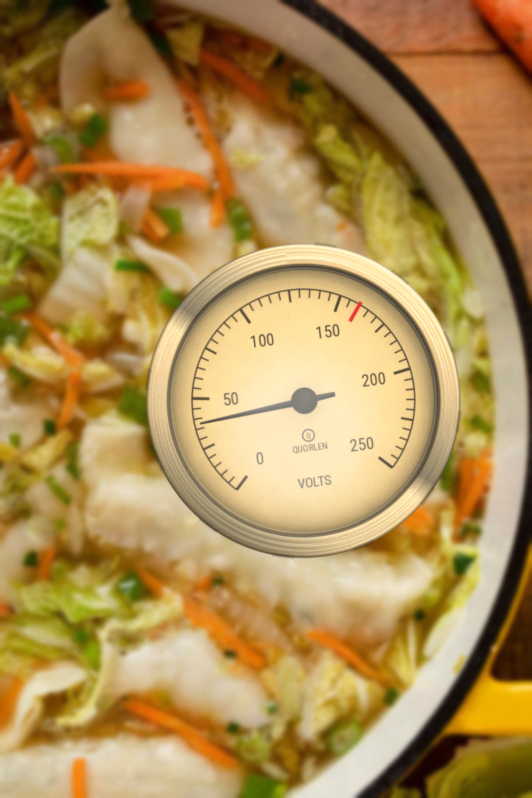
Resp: 37.5 V
